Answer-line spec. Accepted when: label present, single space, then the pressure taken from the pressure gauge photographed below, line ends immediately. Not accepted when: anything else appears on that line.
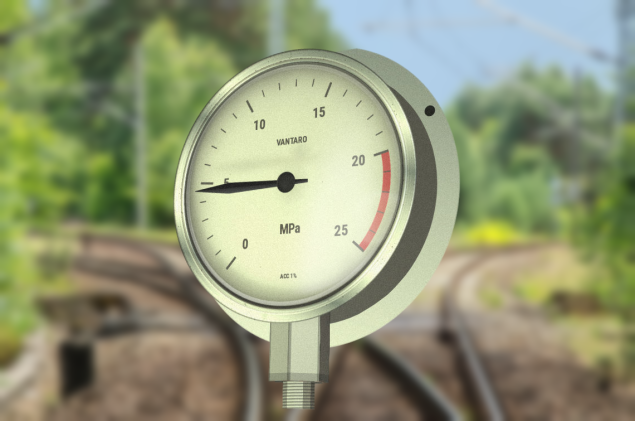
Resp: 4.5 MPa
